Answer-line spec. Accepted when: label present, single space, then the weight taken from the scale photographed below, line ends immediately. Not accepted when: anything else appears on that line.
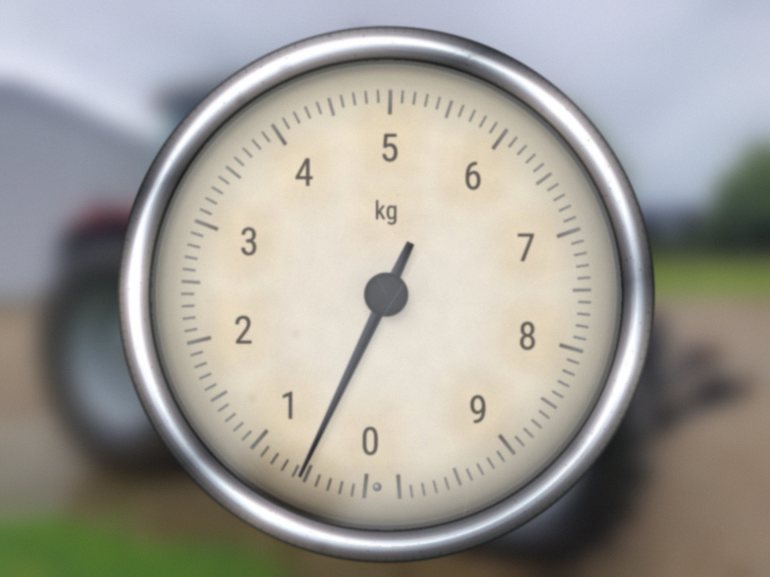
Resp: 0.55 kg
